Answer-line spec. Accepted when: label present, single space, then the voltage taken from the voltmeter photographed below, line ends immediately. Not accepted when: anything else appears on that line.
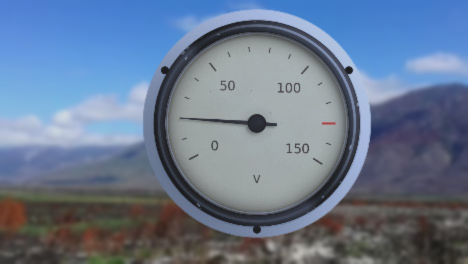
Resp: 20 V
